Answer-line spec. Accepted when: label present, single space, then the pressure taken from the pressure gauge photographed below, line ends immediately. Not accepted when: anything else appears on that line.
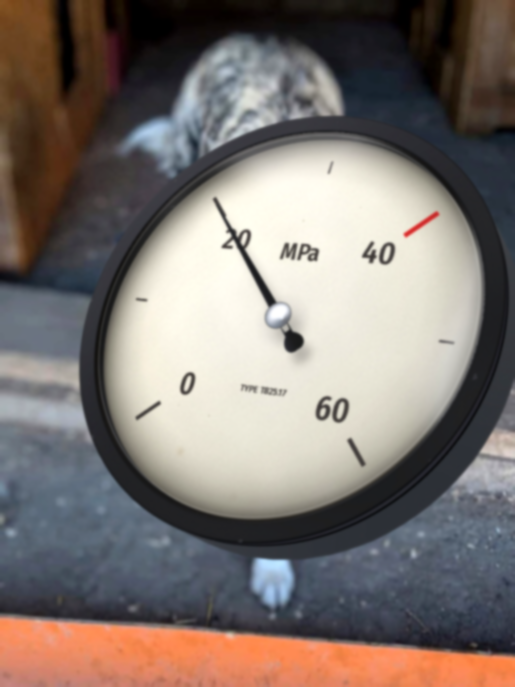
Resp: 20 MPa
